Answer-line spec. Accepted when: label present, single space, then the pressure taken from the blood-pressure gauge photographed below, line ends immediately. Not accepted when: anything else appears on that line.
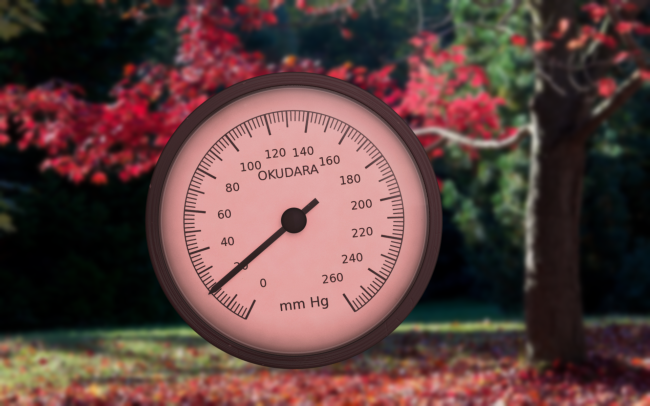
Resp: 20 mmHg
